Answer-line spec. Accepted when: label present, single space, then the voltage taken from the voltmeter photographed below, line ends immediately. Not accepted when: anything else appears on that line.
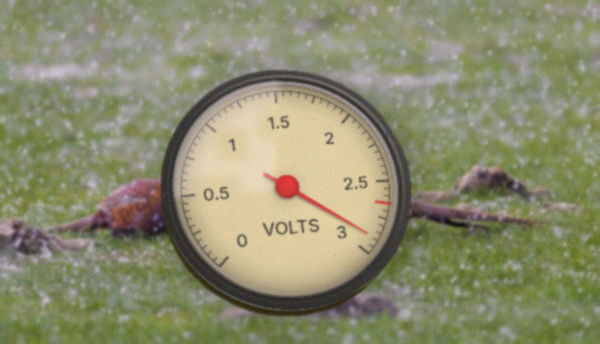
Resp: 2.9 V
